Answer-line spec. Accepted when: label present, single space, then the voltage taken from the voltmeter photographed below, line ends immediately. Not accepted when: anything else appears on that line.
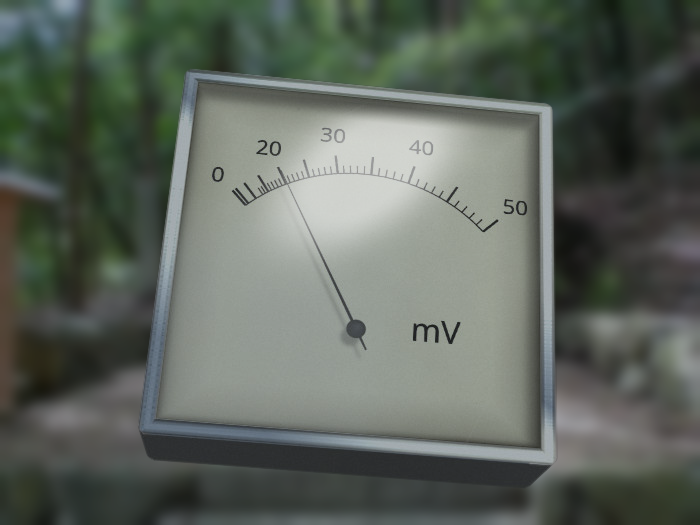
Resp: 20 mV
